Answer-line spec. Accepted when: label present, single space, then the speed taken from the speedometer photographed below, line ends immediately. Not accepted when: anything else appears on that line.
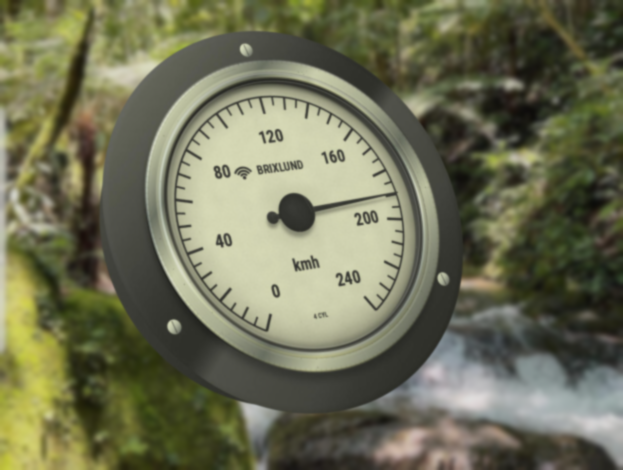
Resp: 190 km/h
